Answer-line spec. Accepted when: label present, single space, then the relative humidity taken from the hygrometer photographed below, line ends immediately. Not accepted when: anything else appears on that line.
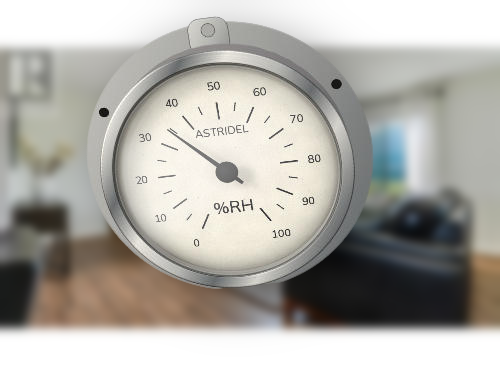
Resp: 35 %
